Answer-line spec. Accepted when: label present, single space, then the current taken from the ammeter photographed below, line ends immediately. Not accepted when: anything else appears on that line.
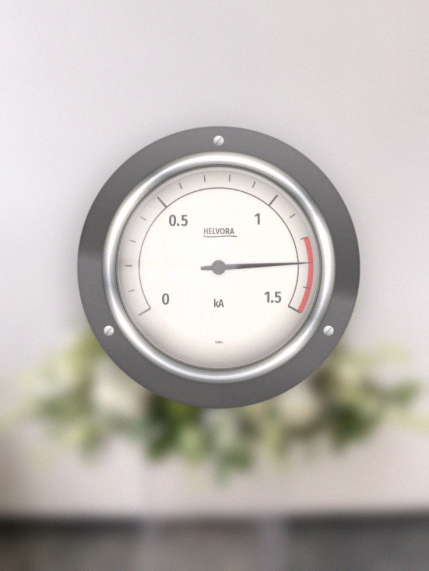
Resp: 1.3 kA
